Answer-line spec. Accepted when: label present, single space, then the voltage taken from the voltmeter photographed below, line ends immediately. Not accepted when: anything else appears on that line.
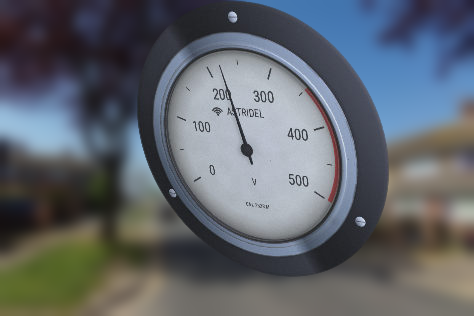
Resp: 225 V
